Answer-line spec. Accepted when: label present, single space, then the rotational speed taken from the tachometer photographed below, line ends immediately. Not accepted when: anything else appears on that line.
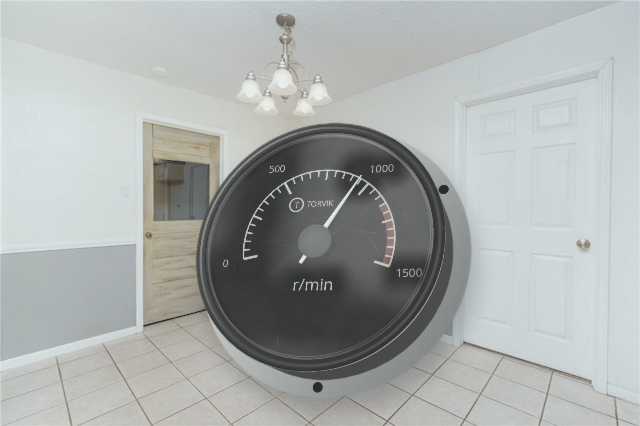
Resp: 950 rpm
